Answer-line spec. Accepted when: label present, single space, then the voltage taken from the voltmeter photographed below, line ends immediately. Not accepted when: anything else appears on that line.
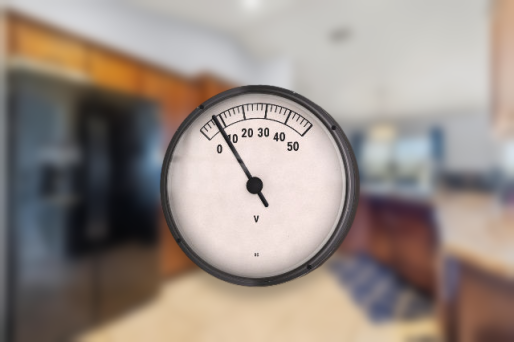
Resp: 8 V
